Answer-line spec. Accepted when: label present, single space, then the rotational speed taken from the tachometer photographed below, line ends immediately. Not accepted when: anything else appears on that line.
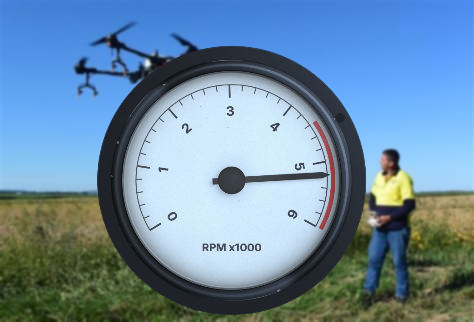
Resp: 5200 rpm
